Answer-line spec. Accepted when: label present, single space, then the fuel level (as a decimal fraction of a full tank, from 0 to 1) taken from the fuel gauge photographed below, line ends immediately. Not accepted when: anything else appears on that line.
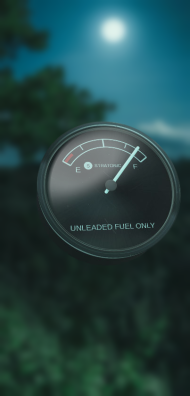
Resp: 0.875
